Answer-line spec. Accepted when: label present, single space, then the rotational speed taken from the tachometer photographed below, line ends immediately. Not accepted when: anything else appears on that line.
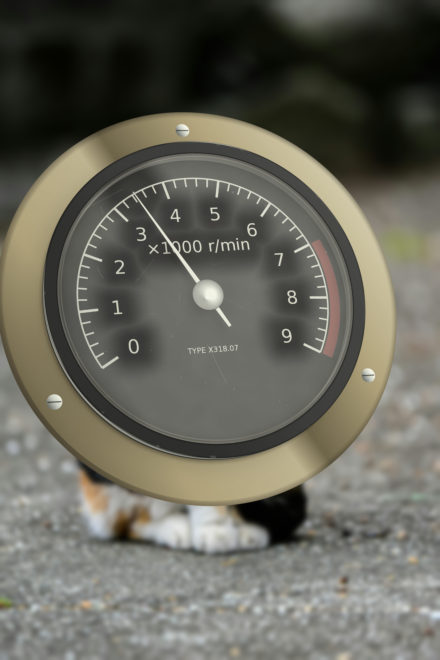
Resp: 3400 rpm
